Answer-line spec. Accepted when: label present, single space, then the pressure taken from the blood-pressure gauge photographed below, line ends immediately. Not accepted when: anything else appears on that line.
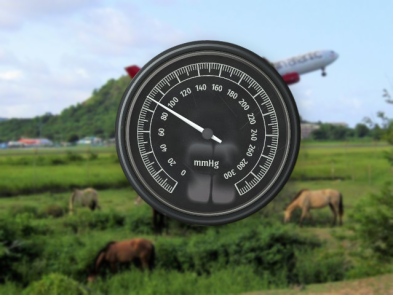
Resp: 90 mmHg
